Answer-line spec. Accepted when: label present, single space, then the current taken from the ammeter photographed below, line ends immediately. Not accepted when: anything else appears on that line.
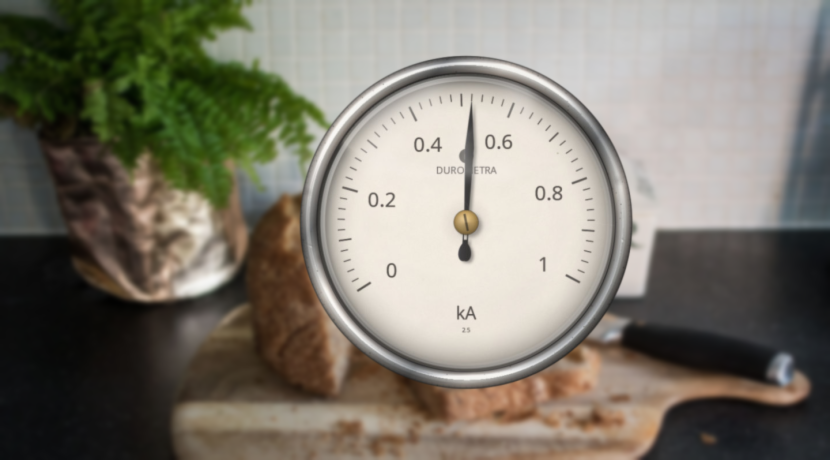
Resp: 0.52 kA
